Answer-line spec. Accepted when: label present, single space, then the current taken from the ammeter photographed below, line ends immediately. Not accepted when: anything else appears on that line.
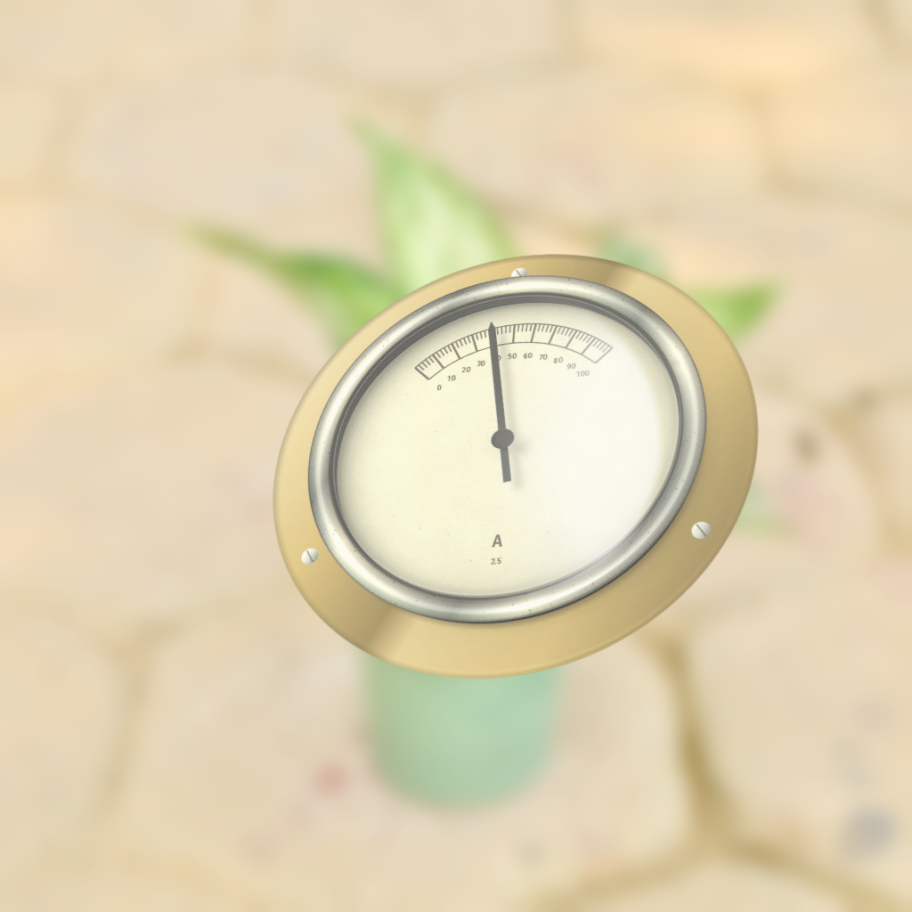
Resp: 40 A
